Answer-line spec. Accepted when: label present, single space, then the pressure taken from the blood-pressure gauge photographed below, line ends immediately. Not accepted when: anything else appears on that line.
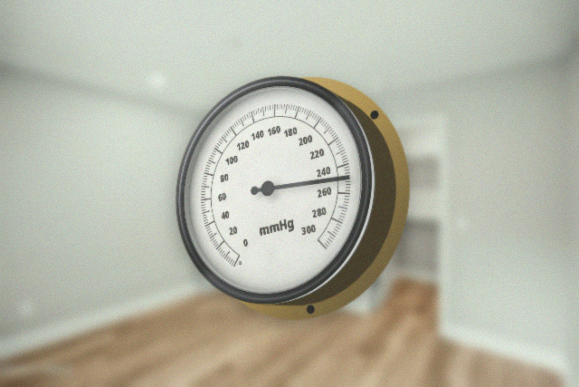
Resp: 250 mmHg
